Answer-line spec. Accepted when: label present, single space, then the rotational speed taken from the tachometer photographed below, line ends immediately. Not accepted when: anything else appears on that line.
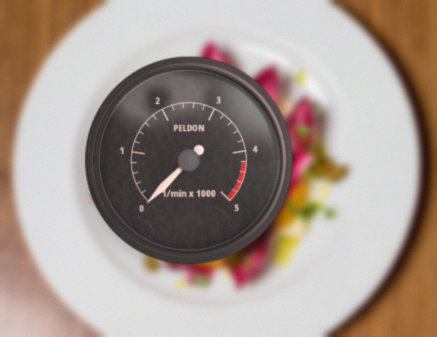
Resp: 0 rpm
